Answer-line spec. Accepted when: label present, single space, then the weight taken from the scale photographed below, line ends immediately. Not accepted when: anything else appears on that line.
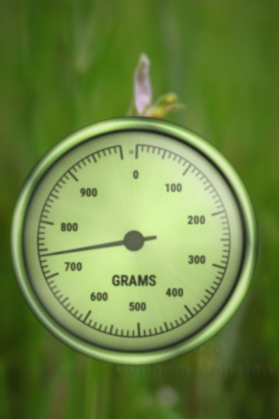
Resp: 740 g
